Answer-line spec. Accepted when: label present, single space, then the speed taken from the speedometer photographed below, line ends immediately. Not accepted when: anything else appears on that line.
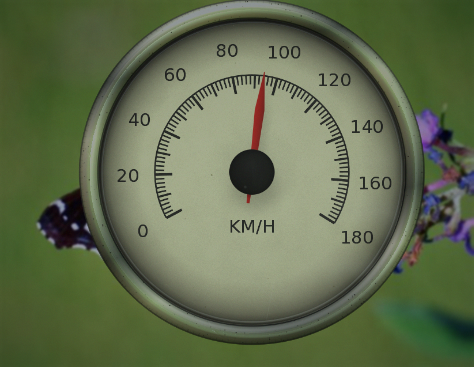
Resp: 94 km/h
